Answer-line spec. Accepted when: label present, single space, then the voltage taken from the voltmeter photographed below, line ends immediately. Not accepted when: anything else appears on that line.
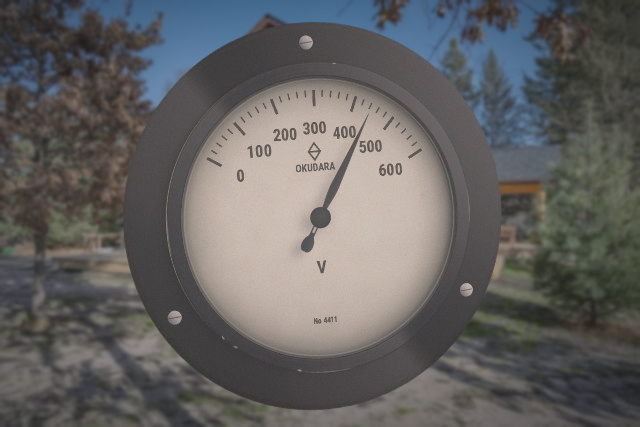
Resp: 440 V
